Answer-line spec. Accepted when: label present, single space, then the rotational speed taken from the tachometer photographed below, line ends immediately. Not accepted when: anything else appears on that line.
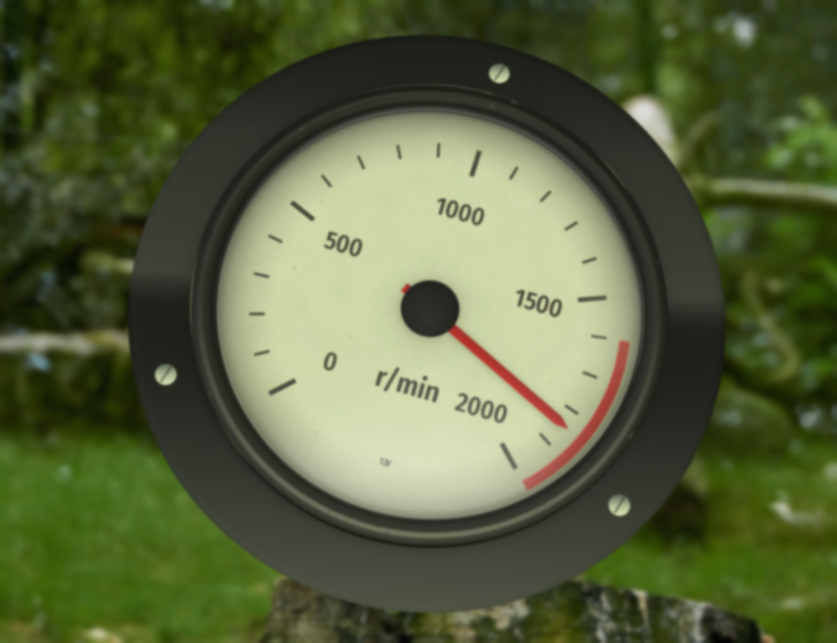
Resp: 1850 rpm
